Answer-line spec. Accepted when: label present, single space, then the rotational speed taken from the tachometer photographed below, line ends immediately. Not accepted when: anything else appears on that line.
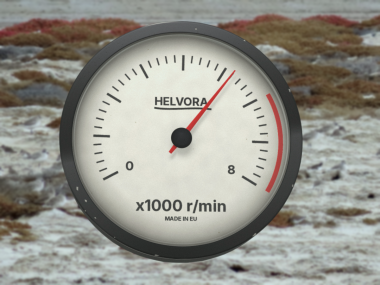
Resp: 5200 rpm
